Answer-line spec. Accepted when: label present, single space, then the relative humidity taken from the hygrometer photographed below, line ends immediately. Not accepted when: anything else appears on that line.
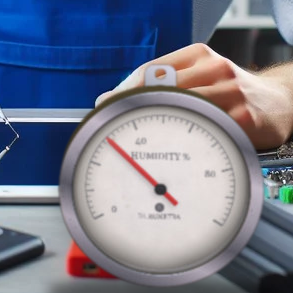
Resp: 30 %
